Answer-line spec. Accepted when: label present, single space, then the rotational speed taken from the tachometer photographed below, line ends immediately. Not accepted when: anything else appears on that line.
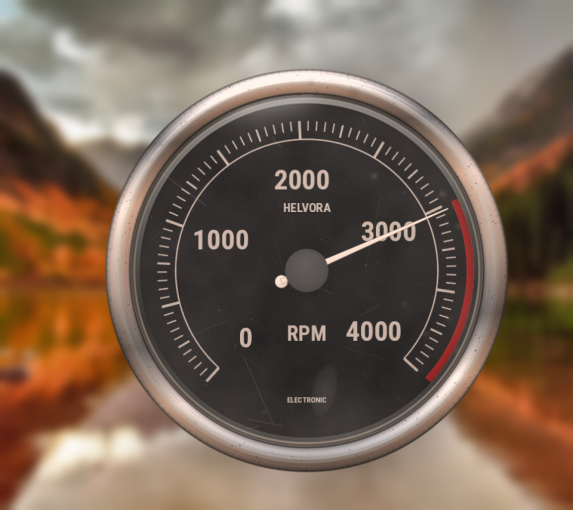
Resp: 3025 rpm
